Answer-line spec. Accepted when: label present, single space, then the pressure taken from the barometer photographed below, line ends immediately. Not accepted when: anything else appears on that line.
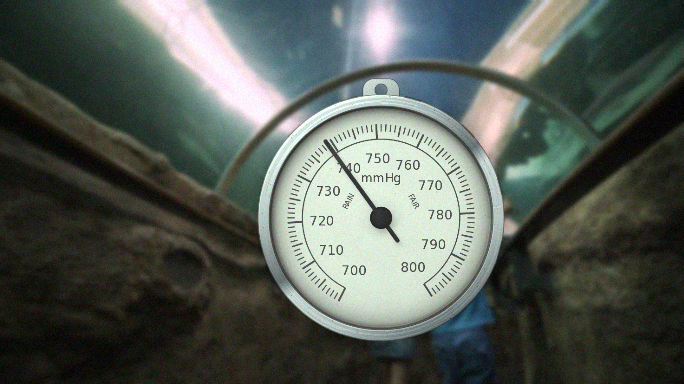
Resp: 739 mmHg
